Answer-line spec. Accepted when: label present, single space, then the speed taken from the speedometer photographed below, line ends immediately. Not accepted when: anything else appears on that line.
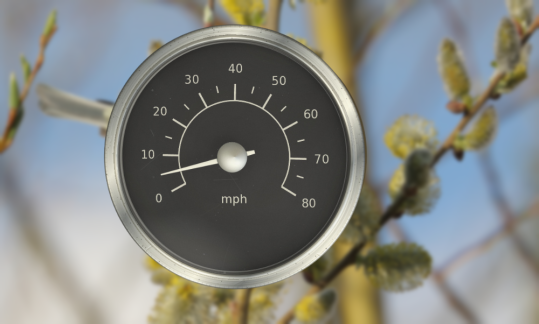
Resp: 5 mph
